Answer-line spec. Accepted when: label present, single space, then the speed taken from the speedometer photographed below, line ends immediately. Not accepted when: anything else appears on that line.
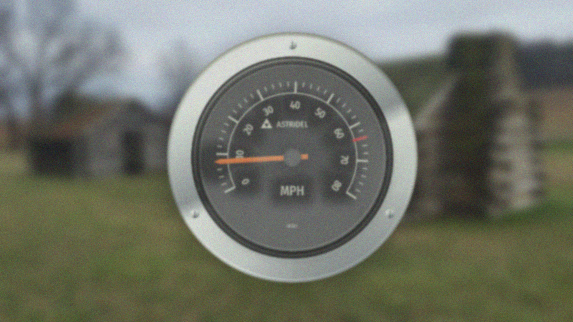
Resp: 8 mph
